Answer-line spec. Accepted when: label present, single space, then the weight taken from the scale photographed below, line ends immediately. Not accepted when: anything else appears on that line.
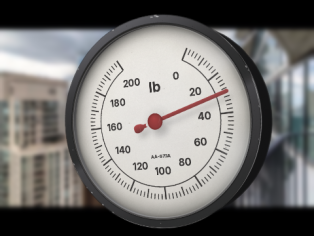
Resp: 30 lb
